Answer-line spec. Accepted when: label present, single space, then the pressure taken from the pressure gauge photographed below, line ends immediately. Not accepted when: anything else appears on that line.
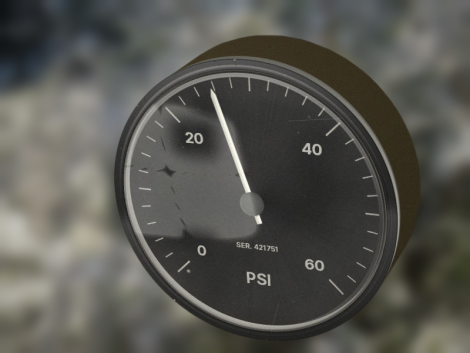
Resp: 26 psi
